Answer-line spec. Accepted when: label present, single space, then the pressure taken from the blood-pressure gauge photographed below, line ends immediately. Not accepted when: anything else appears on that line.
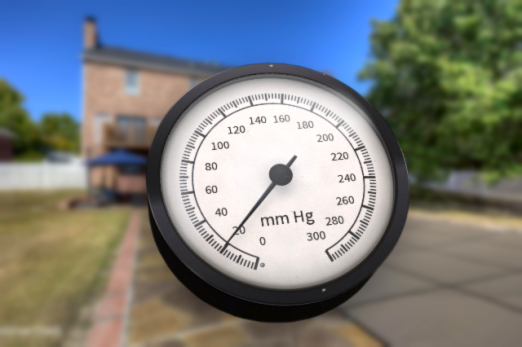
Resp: 20 mmHg
